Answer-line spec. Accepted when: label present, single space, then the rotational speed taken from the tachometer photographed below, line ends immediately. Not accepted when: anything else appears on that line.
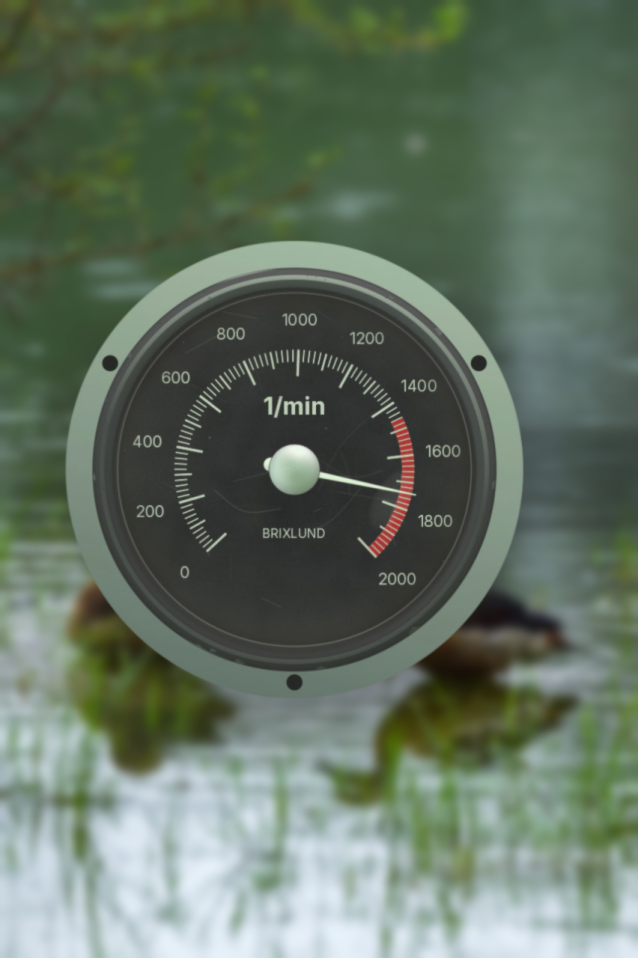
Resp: 1740 rpm
